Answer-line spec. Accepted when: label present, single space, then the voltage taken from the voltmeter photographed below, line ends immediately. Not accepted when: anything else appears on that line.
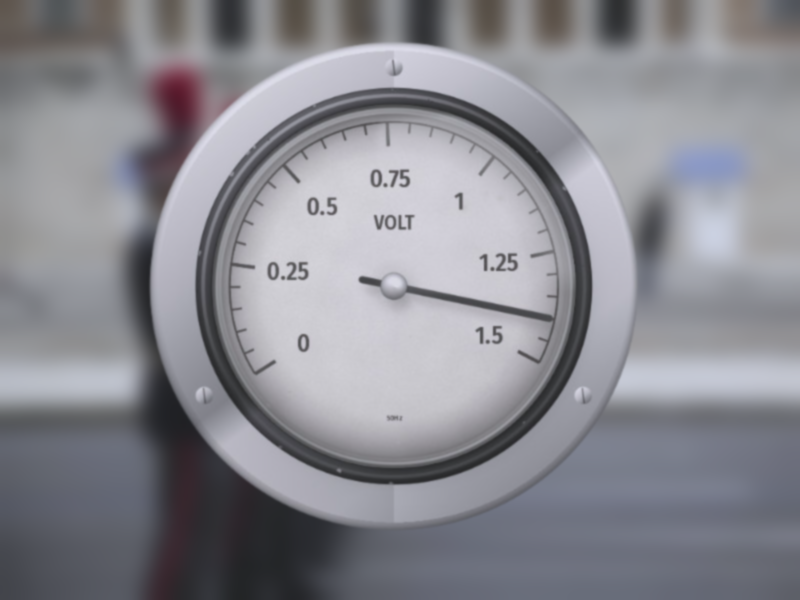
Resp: 1.4 V
